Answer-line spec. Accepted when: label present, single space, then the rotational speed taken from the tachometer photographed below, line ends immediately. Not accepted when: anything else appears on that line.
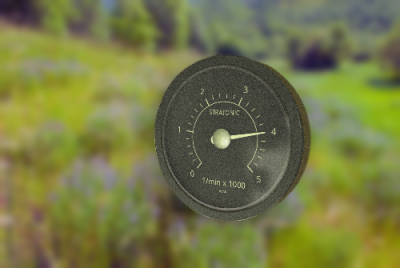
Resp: 4000 rpm
